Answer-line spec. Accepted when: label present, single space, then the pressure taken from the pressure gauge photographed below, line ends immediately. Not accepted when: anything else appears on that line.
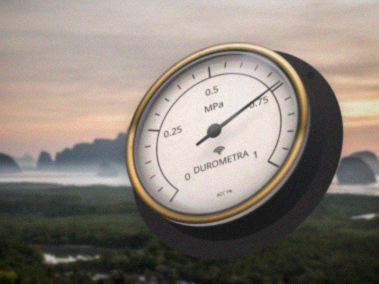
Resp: 0.75 MPa
